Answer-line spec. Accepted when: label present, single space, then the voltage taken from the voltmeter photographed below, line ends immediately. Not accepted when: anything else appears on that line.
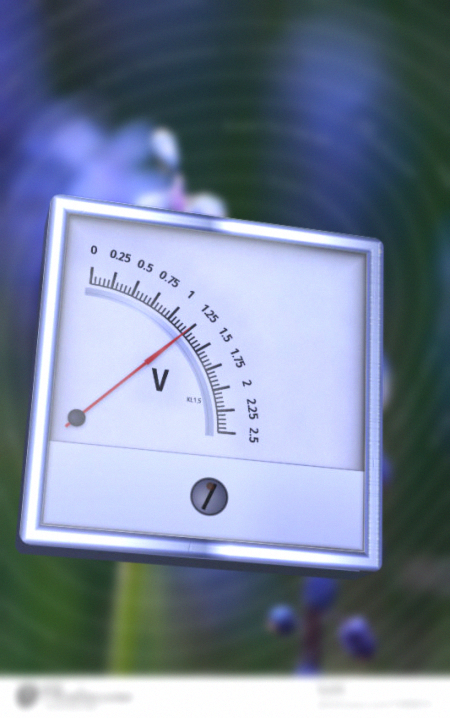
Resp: 1.25 V
